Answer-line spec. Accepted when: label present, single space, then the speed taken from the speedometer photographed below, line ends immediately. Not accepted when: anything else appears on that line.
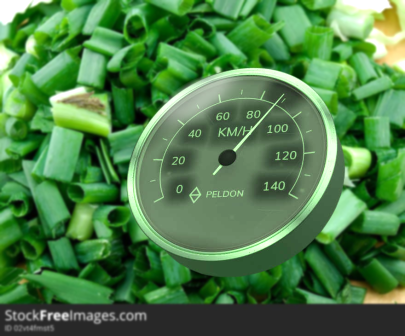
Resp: 90 km/h
